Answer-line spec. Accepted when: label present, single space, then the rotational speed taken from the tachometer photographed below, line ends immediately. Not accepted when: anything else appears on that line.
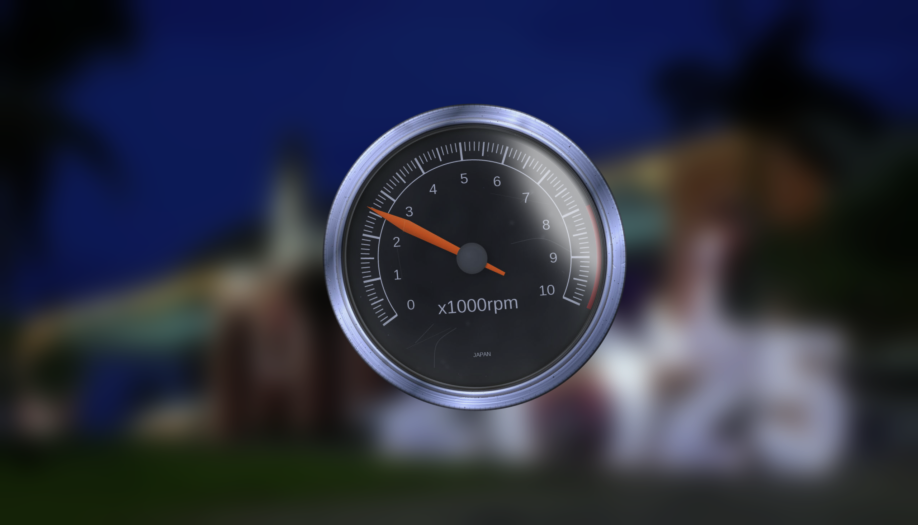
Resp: 2600 rpm
